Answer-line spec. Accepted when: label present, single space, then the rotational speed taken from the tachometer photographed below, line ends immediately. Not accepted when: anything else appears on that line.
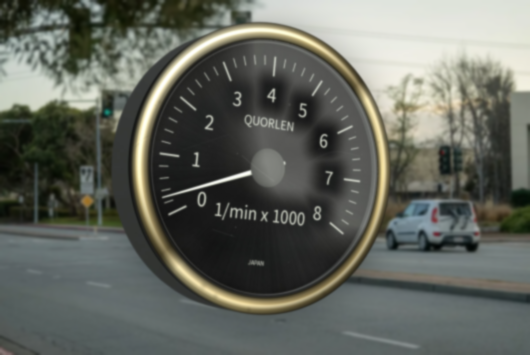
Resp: 300 rpm
